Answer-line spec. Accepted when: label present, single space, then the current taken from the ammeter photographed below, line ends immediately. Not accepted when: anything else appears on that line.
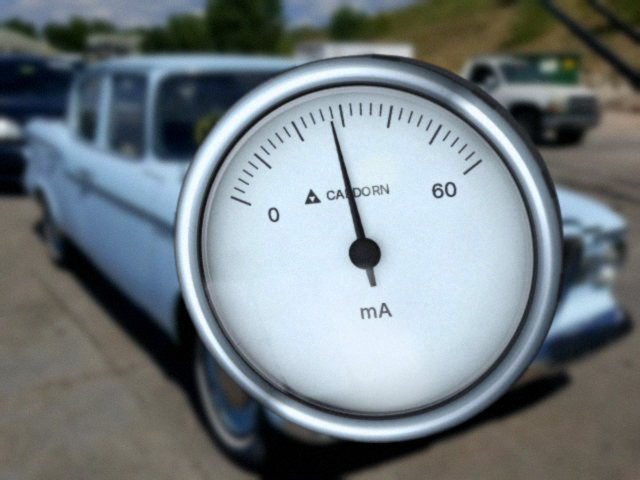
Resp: 28 mA
